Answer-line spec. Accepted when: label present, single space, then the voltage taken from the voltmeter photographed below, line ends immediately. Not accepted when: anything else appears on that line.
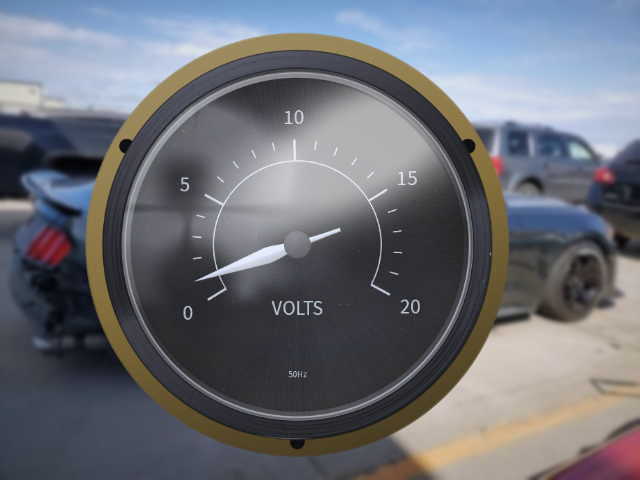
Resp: 1 V
